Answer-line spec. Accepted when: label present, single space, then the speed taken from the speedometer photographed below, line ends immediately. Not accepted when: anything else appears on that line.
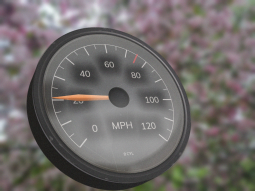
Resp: 20 mph
